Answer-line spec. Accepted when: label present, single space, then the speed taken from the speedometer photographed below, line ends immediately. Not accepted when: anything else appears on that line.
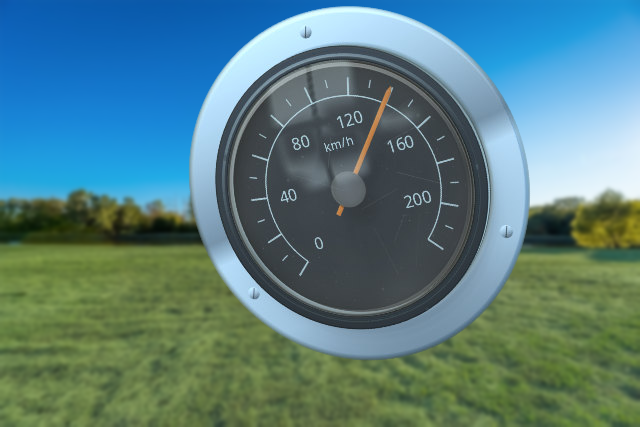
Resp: 140 km/h
